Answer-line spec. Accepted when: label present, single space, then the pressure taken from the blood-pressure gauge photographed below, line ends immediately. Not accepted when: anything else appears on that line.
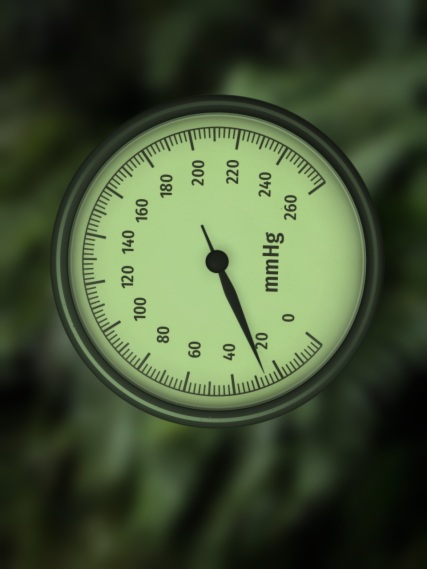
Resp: 26 mmHg
